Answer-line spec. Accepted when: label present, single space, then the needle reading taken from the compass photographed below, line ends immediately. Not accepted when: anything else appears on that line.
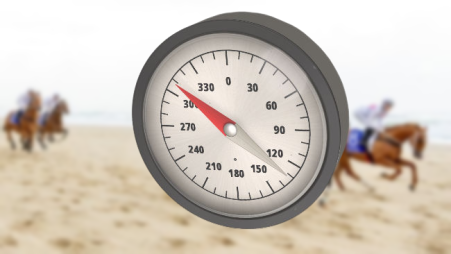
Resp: 310 °
